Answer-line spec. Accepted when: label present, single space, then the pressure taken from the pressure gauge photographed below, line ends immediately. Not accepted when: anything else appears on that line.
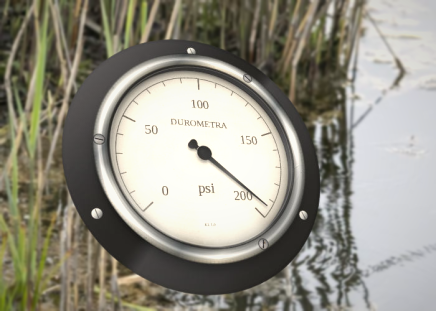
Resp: 195 psi
